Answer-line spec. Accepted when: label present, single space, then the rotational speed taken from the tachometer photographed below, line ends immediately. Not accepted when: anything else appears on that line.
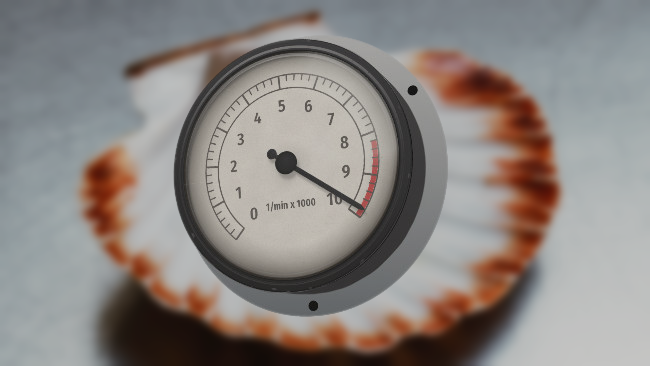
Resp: 9800 rpm
